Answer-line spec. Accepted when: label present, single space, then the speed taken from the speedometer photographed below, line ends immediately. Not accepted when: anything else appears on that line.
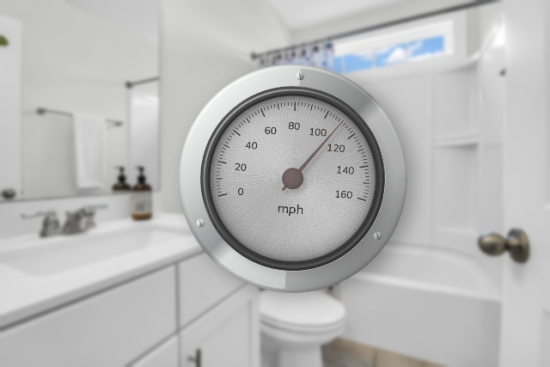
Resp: 110 mph
